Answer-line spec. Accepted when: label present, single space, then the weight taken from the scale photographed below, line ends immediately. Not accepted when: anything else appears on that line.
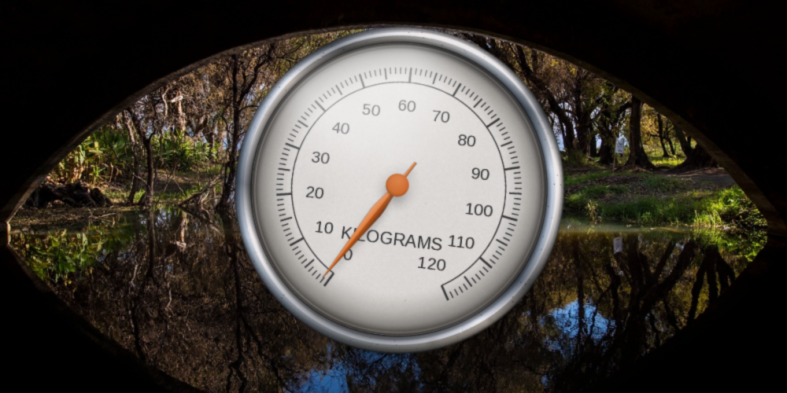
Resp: 1 kg
